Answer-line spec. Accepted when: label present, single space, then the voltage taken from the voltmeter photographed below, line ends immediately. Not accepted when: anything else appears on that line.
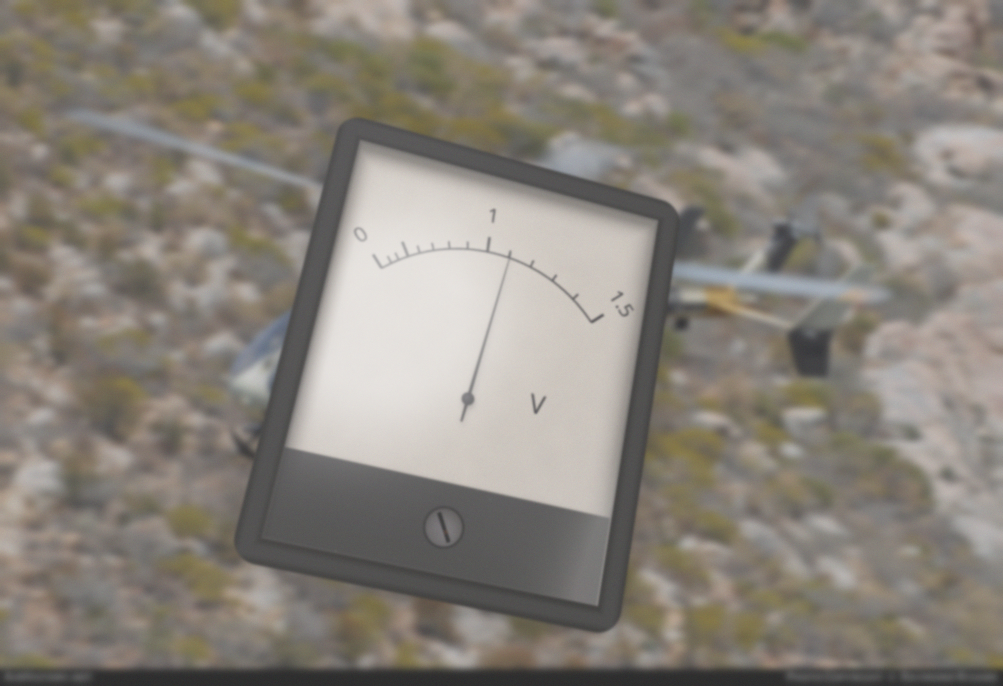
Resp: 1.1 V
